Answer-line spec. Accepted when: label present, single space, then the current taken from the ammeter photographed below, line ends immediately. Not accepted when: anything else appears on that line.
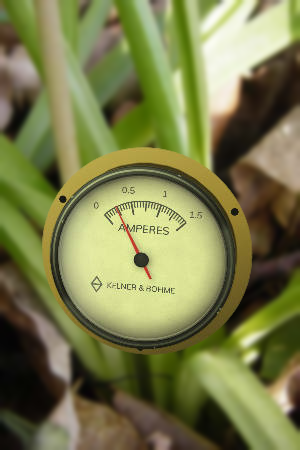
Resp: 0.25 A
